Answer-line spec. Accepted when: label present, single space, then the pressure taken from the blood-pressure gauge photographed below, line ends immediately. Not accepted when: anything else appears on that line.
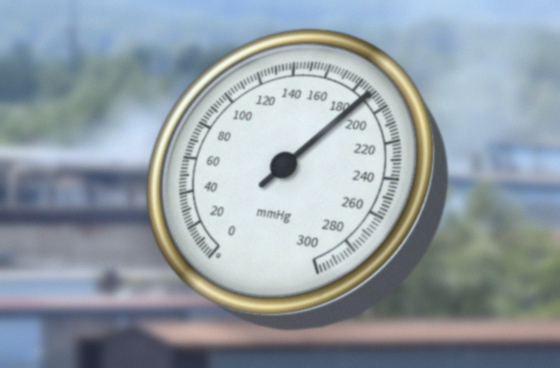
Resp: 190 mmHg
